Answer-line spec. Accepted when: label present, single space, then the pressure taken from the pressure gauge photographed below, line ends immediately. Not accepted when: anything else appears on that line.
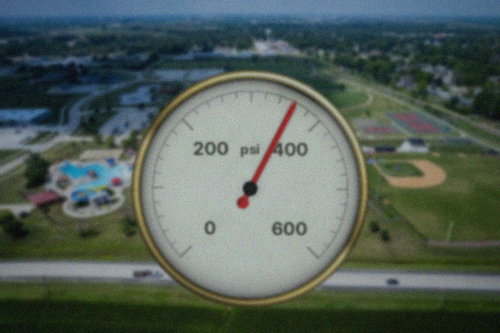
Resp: 360 psi
